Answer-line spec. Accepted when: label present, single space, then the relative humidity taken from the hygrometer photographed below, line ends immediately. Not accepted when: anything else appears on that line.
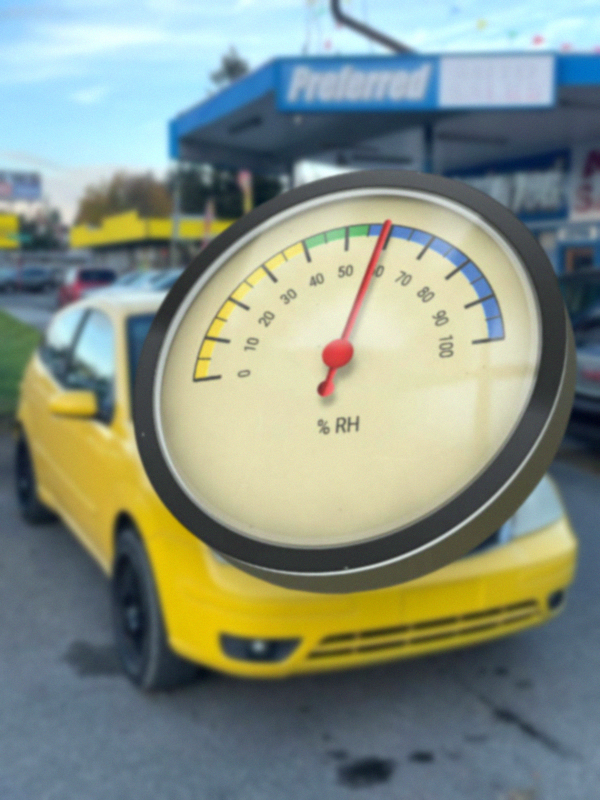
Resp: 60 %
